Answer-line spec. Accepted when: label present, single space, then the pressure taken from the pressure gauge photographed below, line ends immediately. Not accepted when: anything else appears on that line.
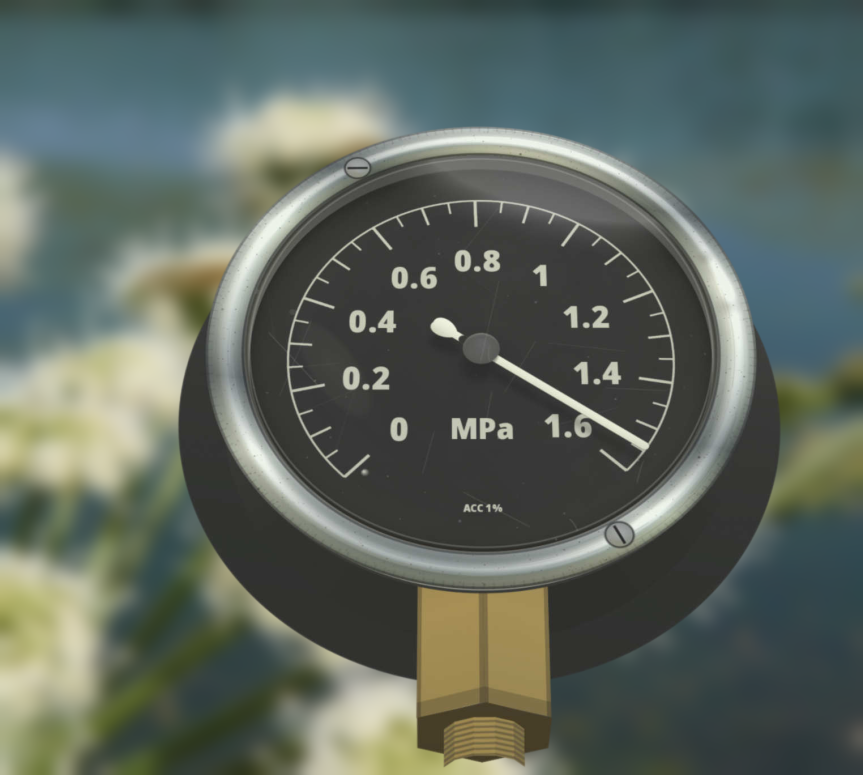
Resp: 1.55 MPa
